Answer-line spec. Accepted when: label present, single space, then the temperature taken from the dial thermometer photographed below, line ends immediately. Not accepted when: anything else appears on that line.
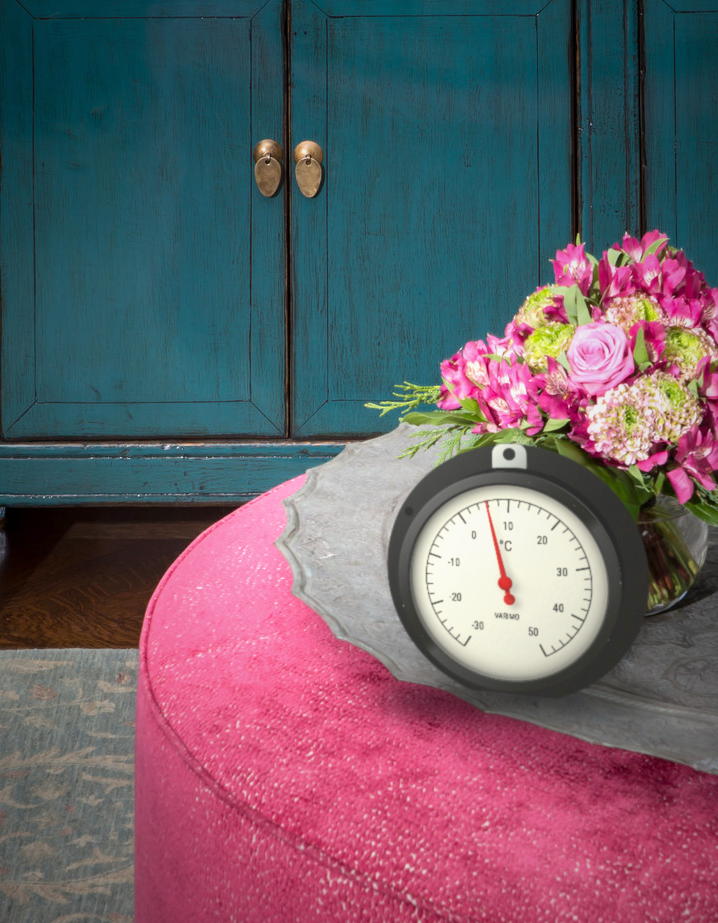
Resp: 6 °C
